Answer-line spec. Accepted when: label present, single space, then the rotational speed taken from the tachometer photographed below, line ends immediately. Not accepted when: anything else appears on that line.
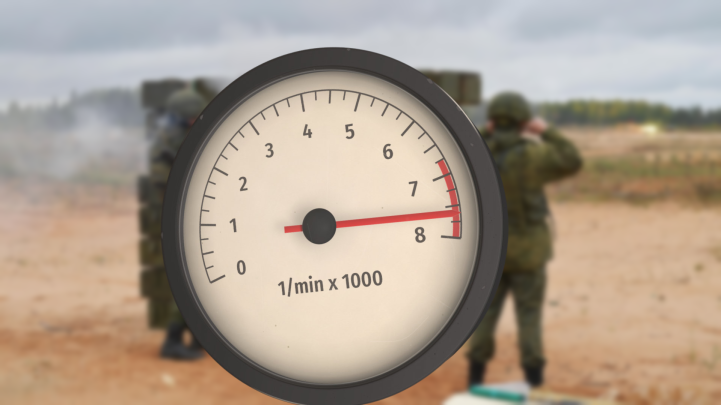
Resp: 7625 rpm
